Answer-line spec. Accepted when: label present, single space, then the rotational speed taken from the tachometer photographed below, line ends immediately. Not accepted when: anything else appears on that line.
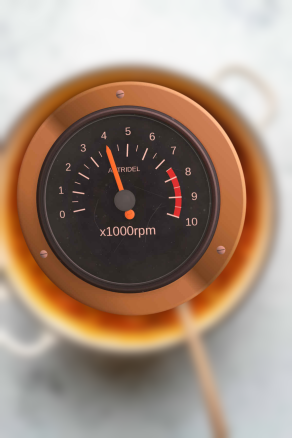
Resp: 4000 rpm
